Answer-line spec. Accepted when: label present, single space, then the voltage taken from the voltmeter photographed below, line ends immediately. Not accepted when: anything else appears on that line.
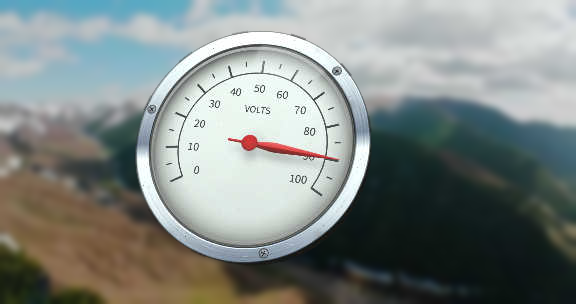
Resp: 90 V
